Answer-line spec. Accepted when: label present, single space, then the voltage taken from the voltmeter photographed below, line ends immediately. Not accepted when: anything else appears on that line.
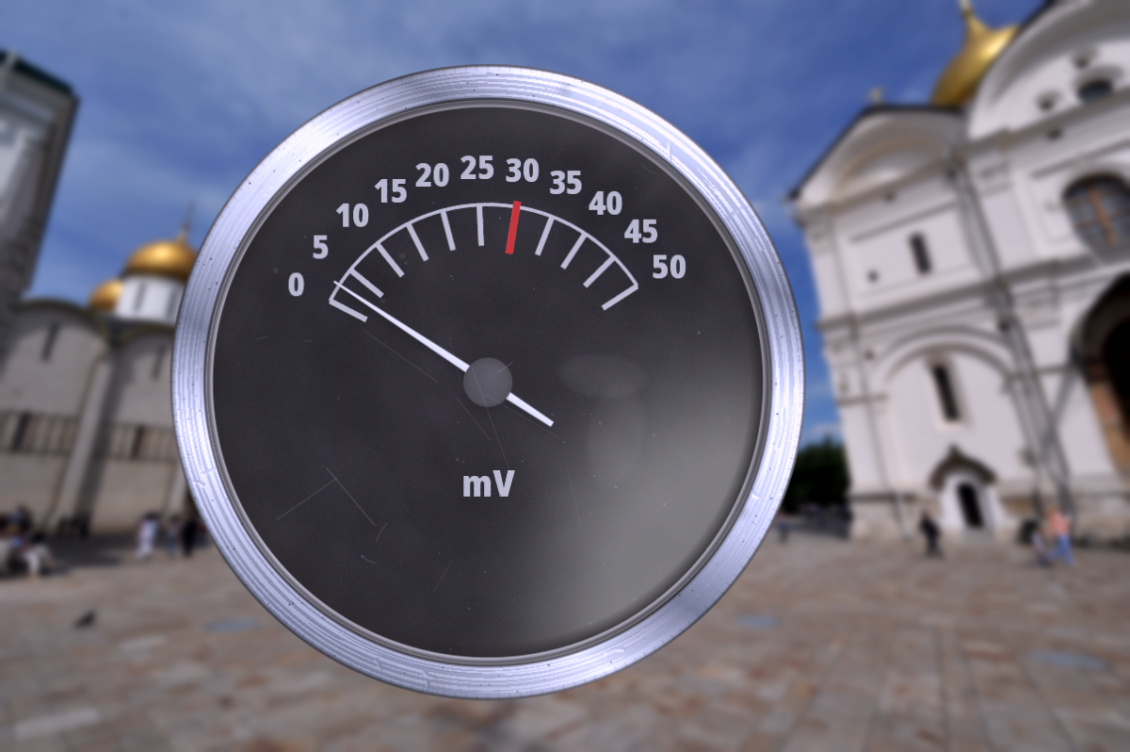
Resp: 2.5 mV
